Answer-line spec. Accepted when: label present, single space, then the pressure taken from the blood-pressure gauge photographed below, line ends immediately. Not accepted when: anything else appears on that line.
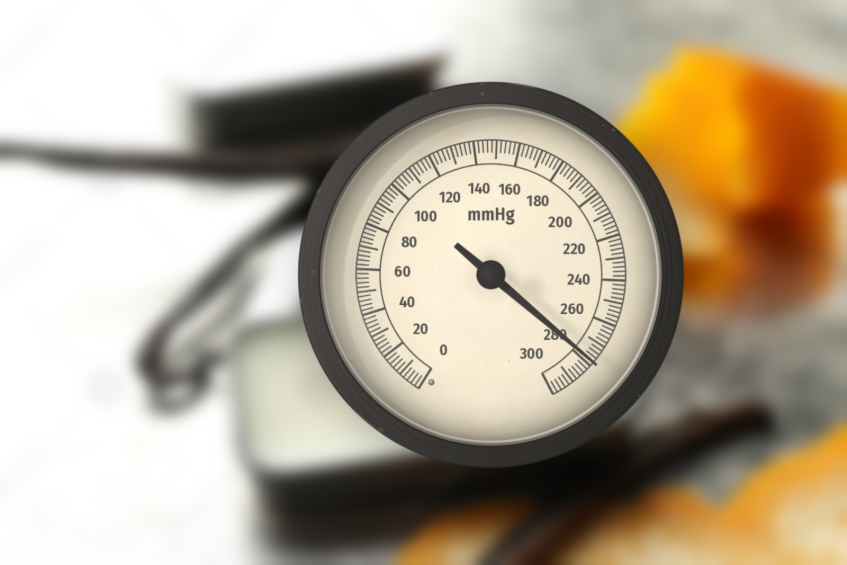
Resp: 278 mmHg
